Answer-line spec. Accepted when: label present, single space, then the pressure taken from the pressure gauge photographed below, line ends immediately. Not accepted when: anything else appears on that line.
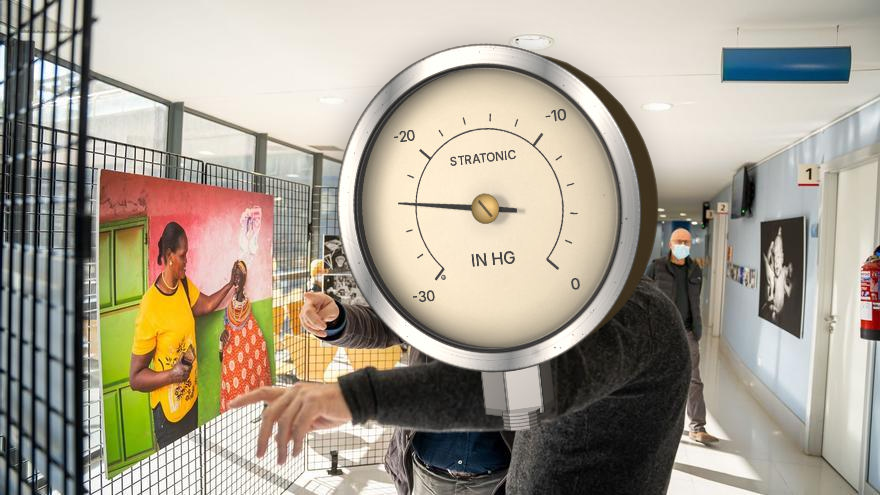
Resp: -24 inHg
